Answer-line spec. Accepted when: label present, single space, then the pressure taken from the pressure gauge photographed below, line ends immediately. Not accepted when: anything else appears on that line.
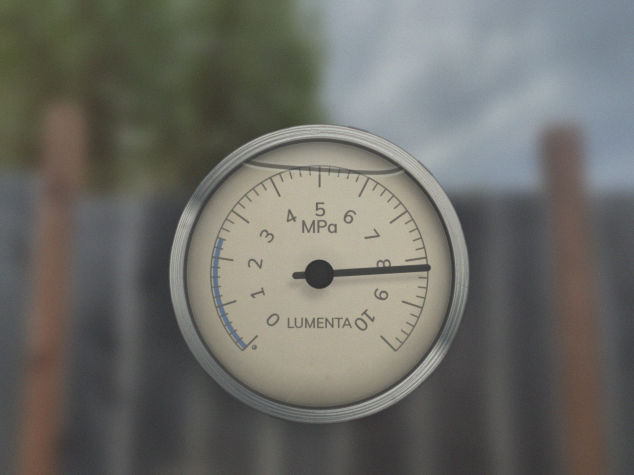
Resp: 8.2 MPa
